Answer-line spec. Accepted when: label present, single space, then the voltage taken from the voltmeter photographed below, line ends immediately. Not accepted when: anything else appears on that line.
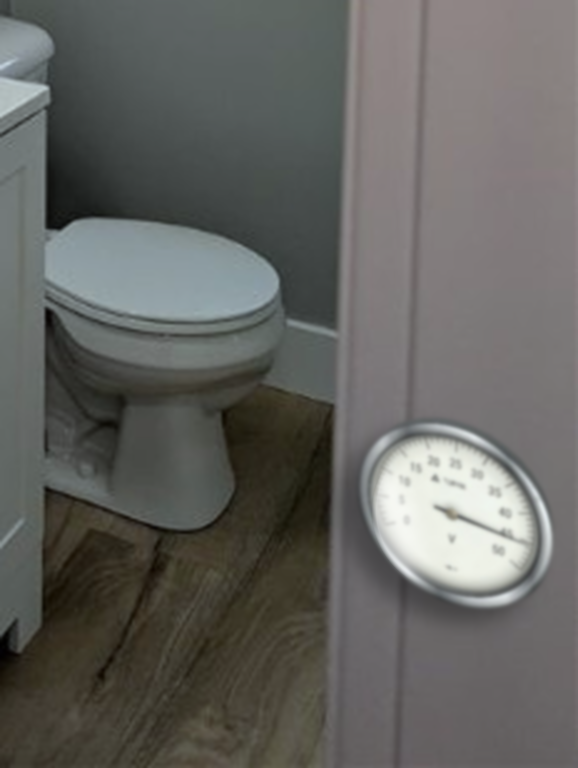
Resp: 45 V
